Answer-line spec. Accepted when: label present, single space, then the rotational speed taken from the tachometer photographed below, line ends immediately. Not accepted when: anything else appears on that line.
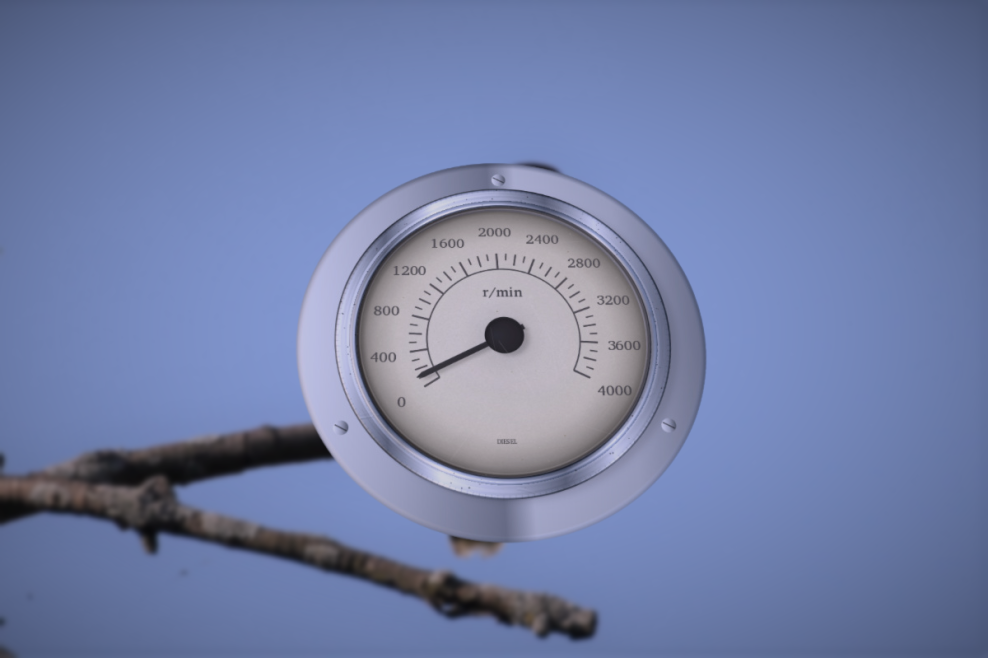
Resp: 100 rpm
